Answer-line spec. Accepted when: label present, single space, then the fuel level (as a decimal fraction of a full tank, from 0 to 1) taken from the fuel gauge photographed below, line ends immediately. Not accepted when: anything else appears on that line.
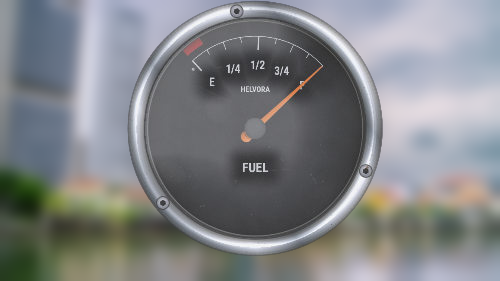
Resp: 1
